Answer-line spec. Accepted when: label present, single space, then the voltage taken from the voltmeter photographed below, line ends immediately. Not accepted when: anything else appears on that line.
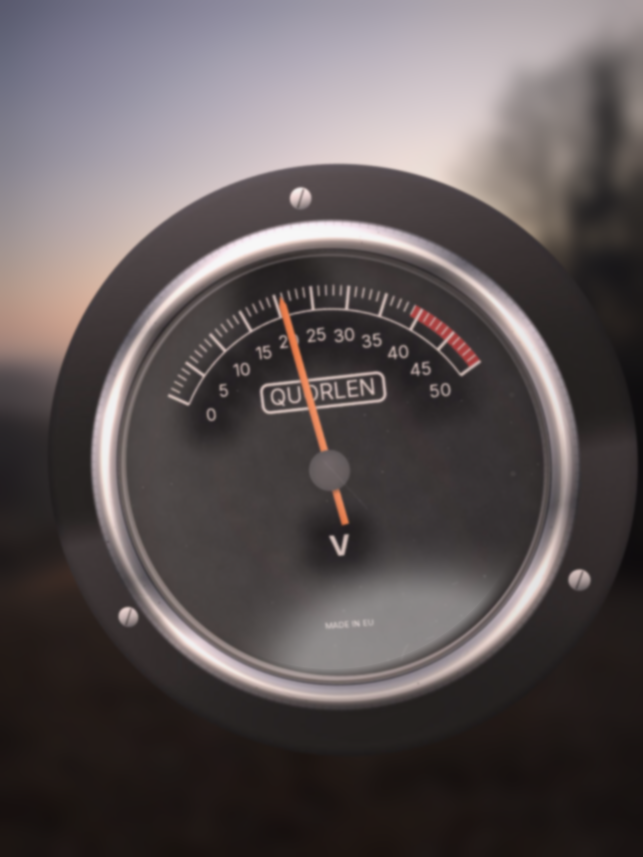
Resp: 21 V
